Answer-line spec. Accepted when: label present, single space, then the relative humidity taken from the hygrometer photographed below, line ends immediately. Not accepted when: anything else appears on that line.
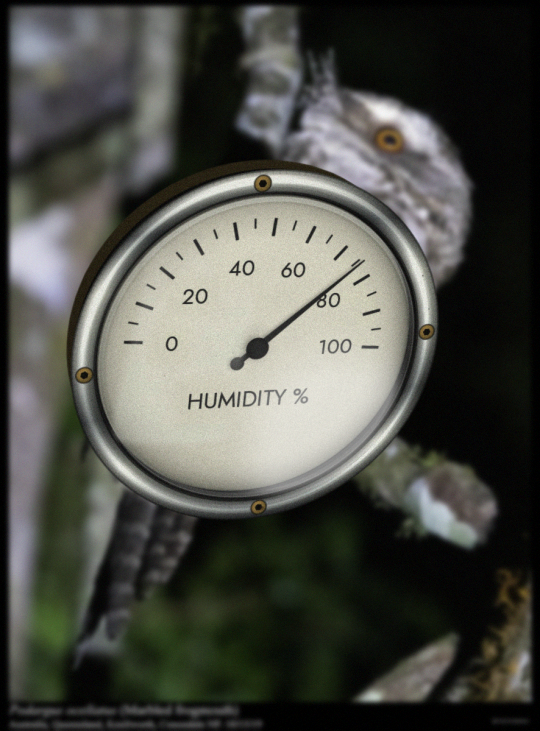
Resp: 75 %
